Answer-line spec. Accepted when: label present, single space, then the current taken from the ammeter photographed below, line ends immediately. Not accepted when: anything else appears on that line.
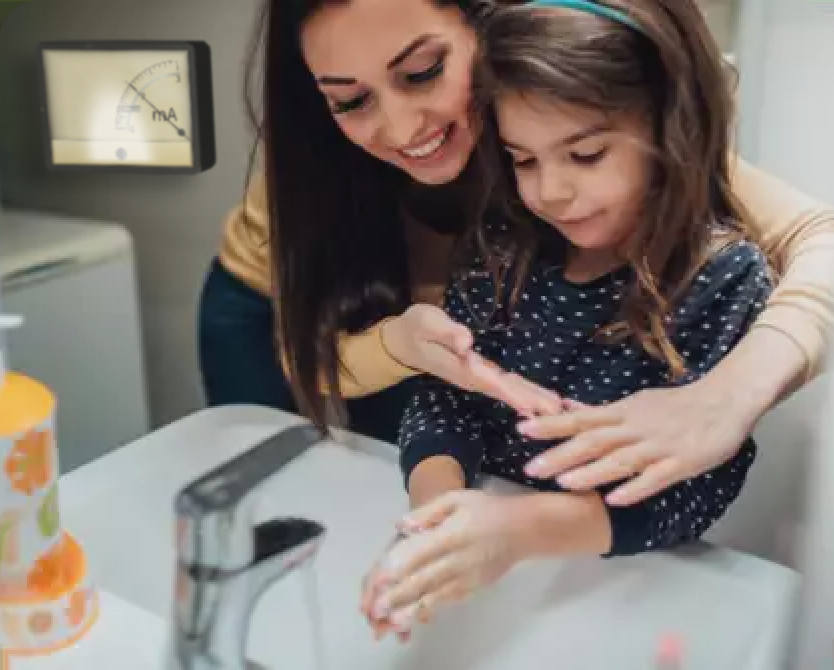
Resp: 2 mA
